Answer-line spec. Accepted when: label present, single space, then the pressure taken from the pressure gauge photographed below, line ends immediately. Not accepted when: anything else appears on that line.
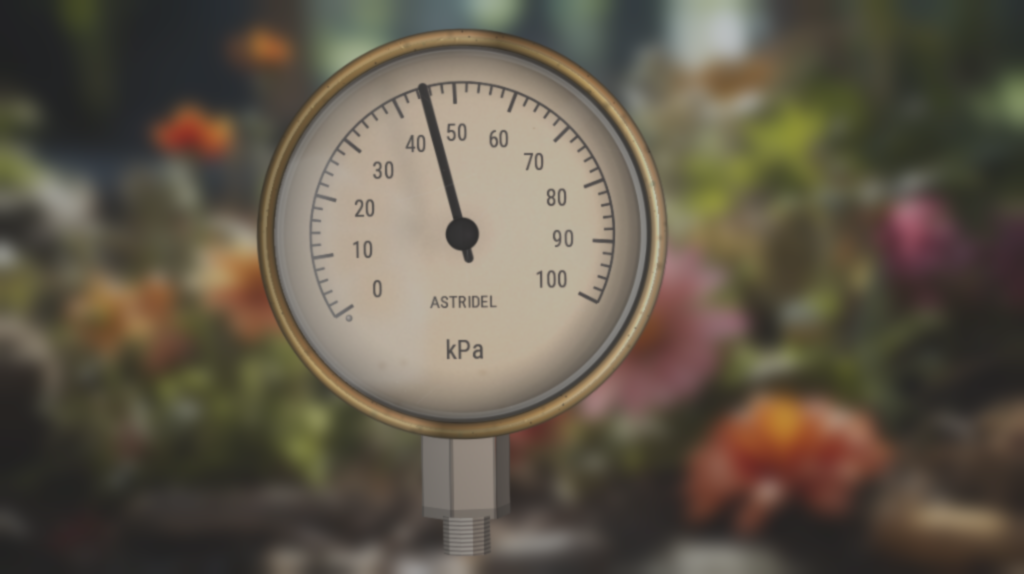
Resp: 45 kPa
